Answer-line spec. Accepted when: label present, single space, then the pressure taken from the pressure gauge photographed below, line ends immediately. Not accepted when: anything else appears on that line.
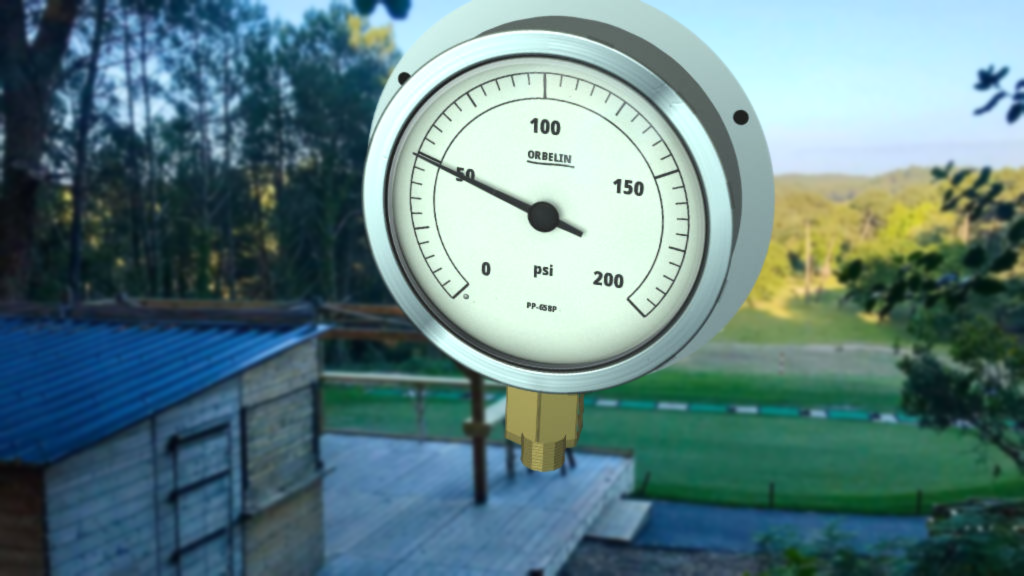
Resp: 50 psi
